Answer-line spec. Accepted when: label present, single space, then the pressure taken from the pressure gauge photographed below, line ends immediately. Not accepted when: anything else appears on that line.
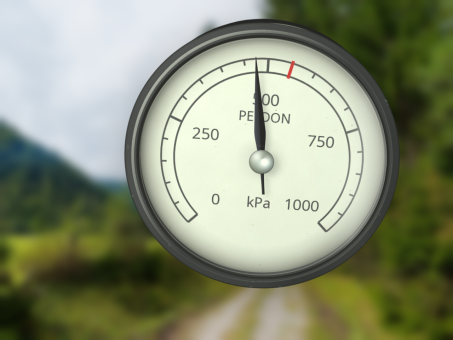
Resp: 475 kPa
